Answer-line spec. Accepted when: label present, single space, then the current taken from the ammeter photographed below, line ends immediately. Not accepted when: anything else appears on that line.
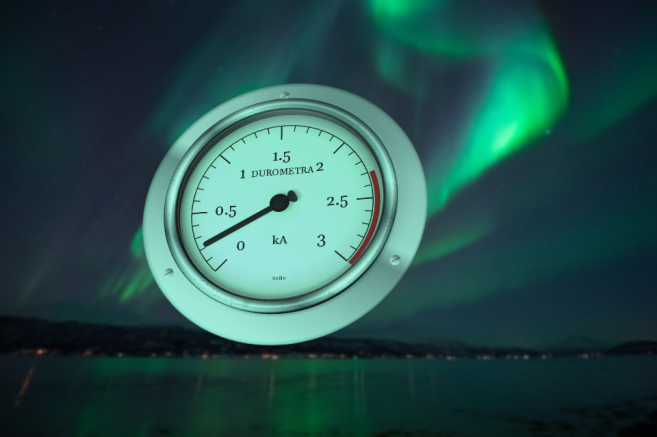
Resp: 0.2 kA
